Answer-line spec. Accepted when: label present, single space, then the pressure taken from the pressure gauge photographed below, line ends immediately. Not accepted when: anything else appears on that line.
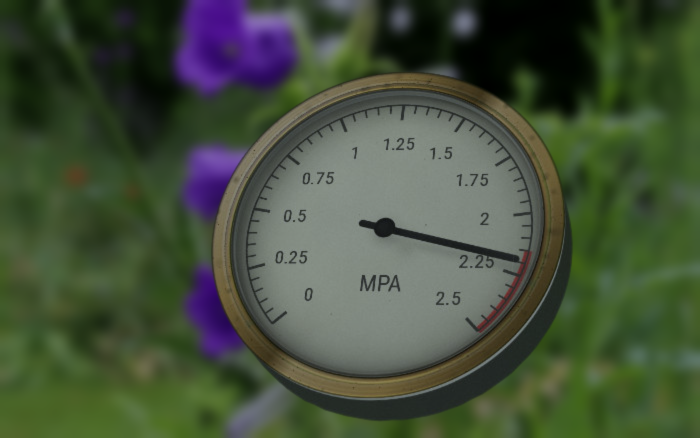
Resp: 2.2 MPa
